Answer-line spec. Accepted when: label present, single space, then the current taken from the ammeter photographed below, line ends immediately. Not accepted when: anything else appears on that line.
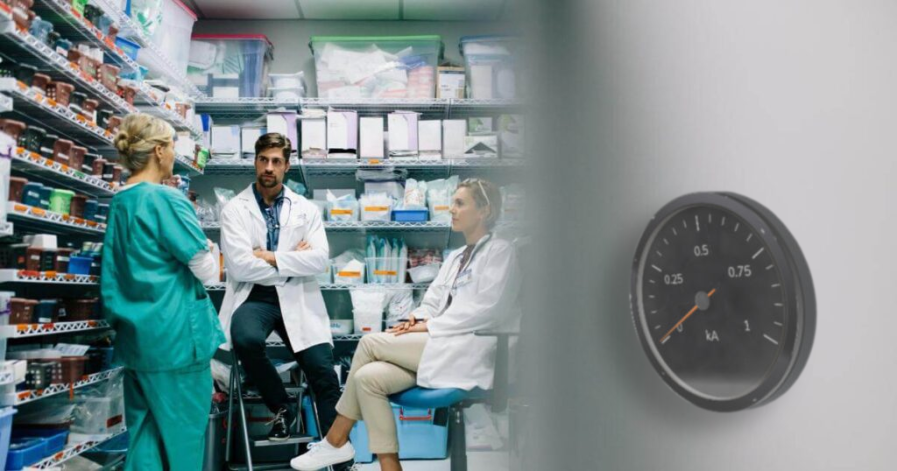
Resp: 0 kA
